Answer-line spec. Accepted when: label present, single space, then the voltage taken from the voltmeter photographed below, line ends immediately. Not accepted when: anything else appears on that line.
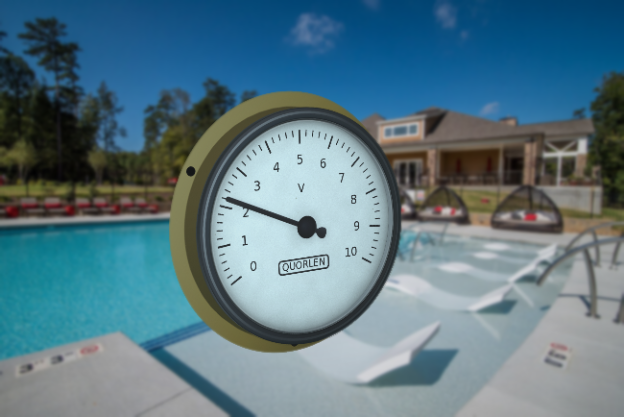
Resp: 2.2 V
